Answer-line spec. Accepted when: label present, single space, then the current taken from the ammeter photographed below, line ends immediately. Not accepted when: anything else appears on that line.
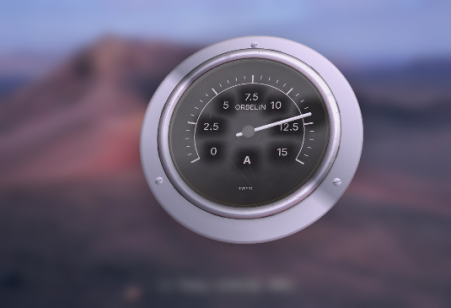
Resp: 12 A
